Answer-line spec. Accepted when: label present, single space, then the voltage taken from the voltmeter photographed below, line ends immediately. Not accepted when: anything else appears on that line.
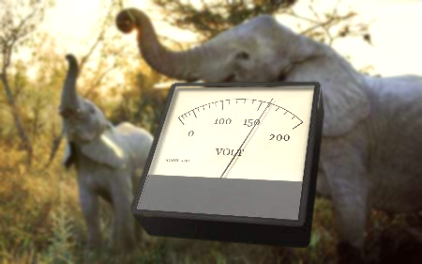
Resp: 160 V
